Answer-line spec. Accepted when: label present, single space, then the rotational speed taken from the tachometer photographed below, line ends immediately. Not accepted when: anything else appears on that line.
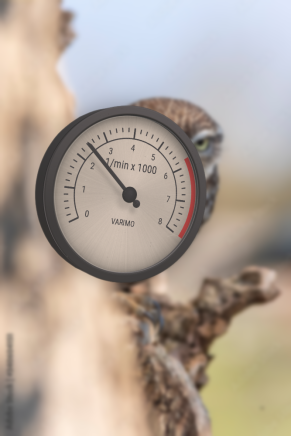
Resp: 2400 rpm
